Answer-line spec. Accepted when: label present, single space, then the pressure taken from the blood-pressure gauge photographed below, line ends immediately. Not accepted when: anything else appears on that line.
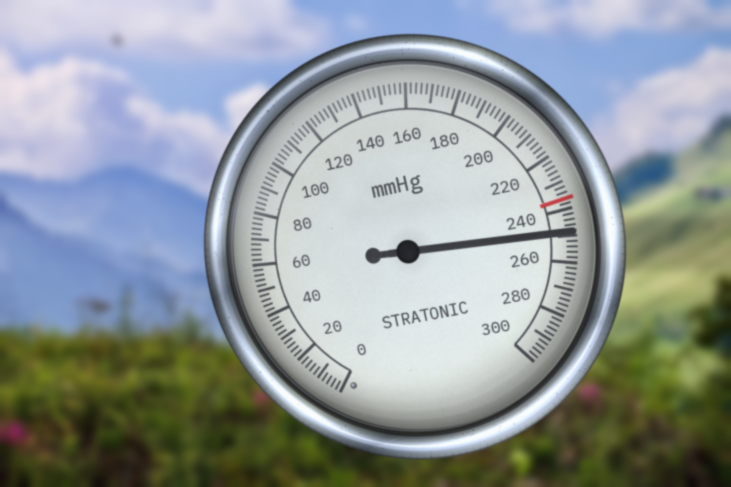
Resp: 248 mmHg
